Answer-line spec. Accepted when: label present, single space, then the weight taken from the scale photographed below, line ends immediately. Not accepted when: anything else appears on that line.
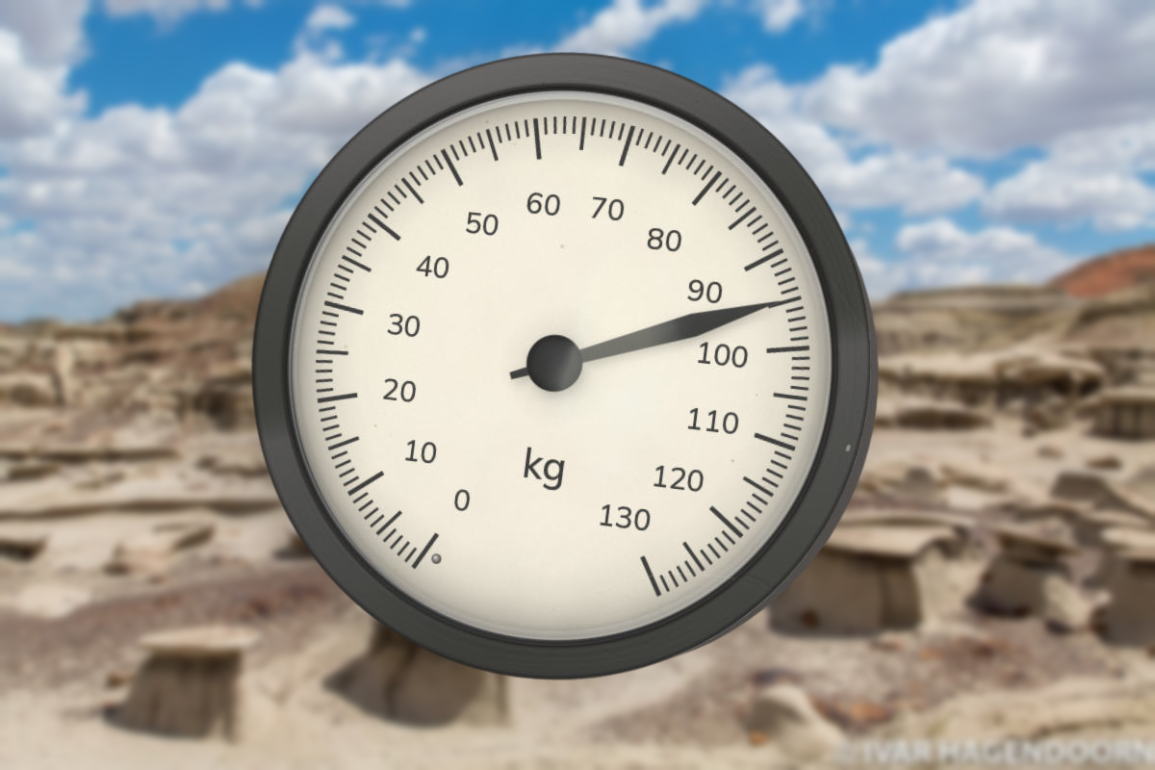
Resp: 95 kg
